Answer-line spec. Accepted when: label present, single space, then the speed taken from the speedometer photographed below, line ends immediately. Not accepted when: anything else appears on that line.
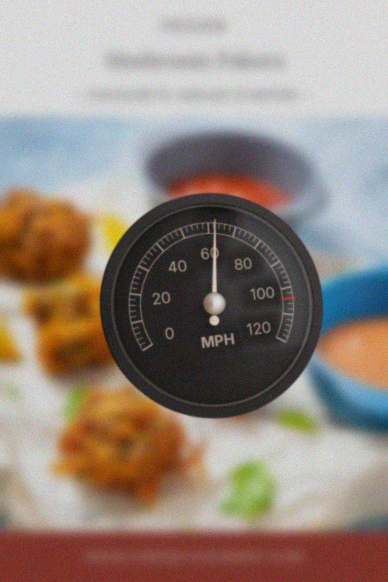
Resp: 62 mph
